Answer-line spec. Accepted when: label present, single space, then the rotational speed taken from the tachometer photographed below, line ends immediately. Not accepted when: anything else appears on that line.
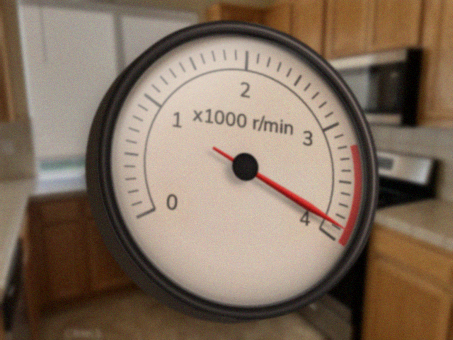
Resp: 3900 rpm
